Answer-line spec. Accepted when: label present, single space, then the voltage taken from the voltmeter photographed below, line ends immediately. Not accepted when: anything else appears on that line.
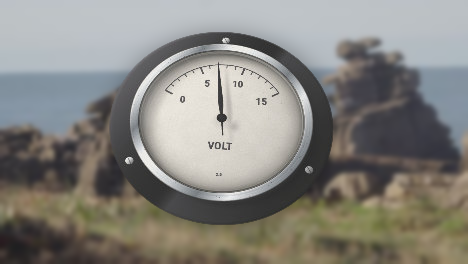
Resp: 7 V
